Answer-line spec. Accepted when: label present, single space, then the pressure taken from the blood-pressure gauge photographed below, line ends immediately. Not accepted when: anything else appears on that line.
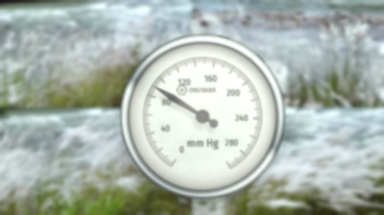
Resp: 90 mmHg
